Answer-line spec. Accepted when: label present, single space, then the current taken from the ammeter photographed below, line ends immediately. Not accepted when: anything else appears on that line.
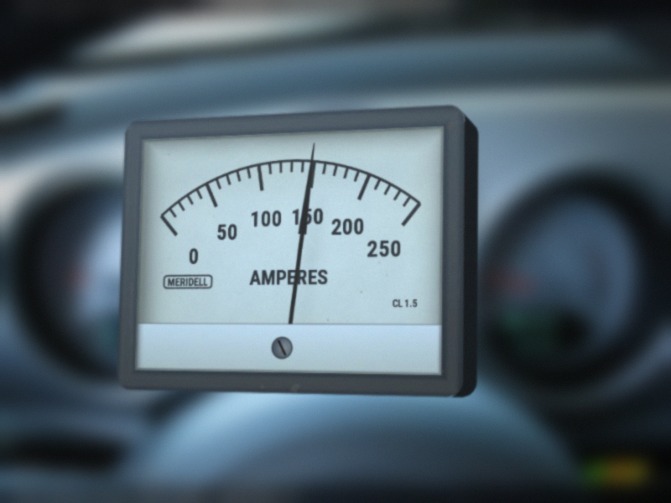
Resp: 150 A
